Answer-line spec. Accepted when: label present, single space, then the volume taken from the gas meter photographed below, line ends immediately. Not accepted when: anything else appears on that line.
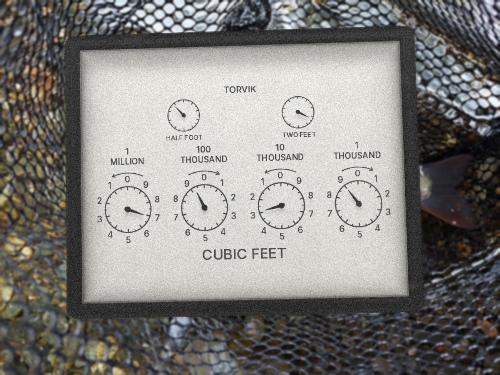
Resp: 692900 ft³
